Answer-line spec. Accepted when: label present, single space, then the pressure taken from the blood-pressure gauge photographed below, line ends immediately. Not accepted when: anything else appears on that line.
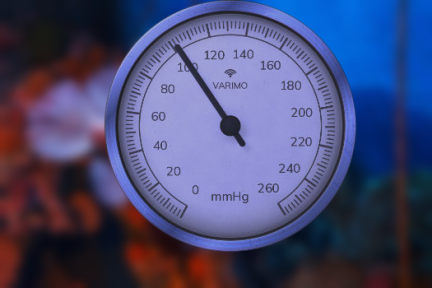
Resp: 102 mmHg
